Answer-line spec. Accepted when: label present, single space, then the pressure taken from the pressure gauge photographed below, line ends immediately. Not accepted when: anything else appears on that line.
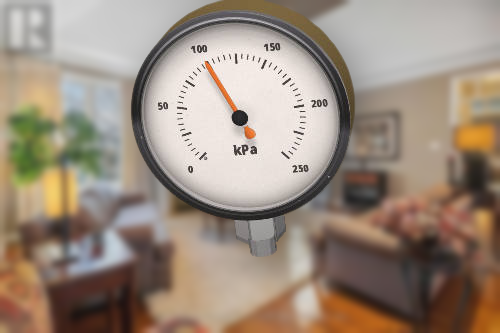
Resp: 100 kPa
